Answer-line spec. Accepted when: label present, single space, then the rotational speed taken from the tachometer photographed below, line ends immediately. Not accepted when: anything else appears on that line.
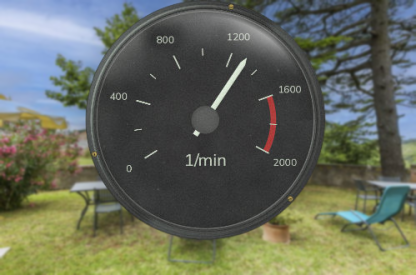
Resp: 1300 rpm
